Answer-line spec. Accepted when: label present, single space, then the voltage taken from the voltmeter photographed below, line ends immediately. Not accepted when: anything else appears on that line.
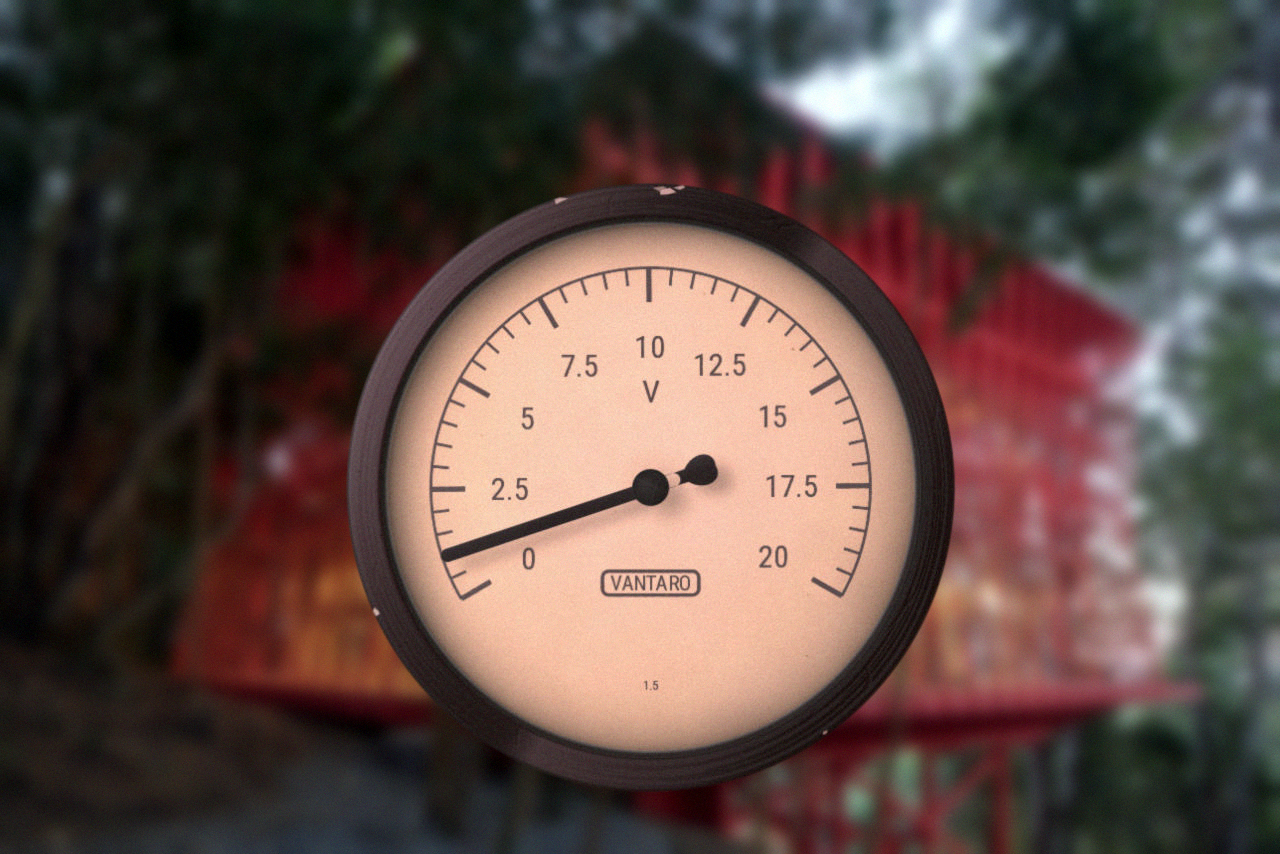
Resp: 1 V
